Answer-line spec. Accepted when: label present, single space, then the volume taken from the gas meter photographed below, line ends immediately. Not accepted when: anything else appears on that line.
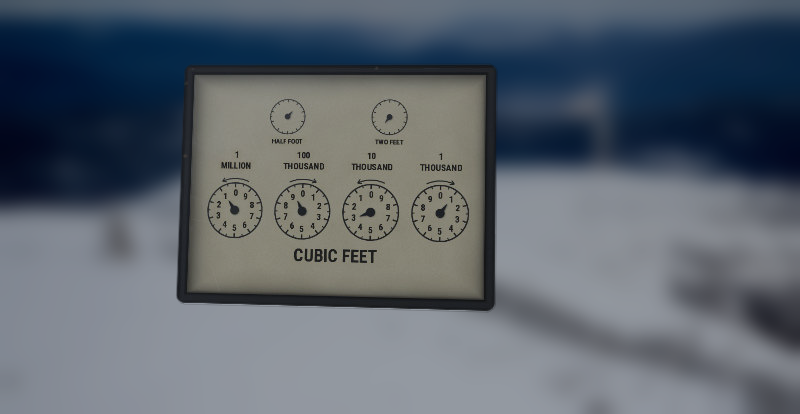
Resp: 93100 ft³
